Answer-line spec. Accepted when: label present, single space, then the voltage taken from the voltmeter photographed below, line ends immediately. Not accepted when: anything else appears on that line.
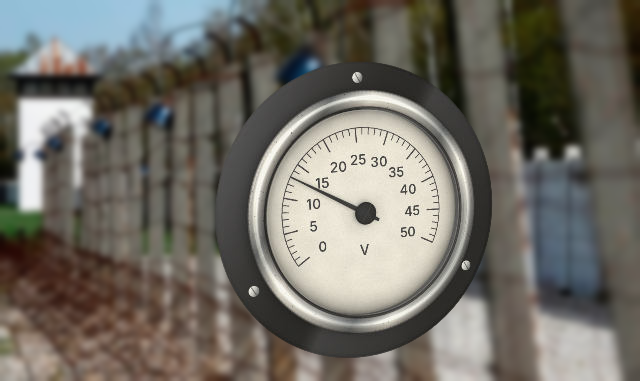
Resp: 13 V
